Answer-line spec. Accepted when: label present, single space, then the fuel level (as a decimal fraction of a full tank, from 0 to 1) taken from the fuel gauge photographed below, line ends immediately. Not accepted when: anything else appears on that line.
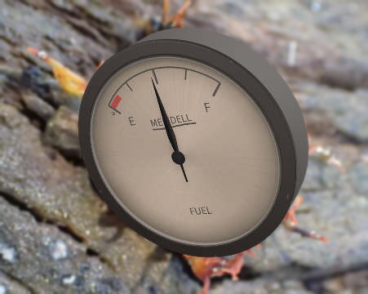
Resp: 0.5
